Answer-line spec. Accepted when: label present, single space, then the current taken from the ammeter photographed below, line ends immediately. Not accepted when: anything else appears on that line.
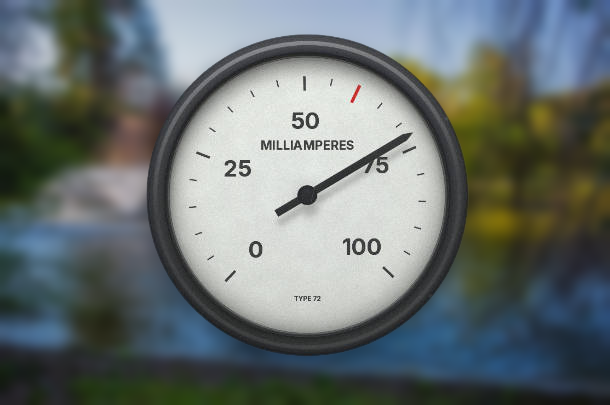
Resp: 72.5 mA
